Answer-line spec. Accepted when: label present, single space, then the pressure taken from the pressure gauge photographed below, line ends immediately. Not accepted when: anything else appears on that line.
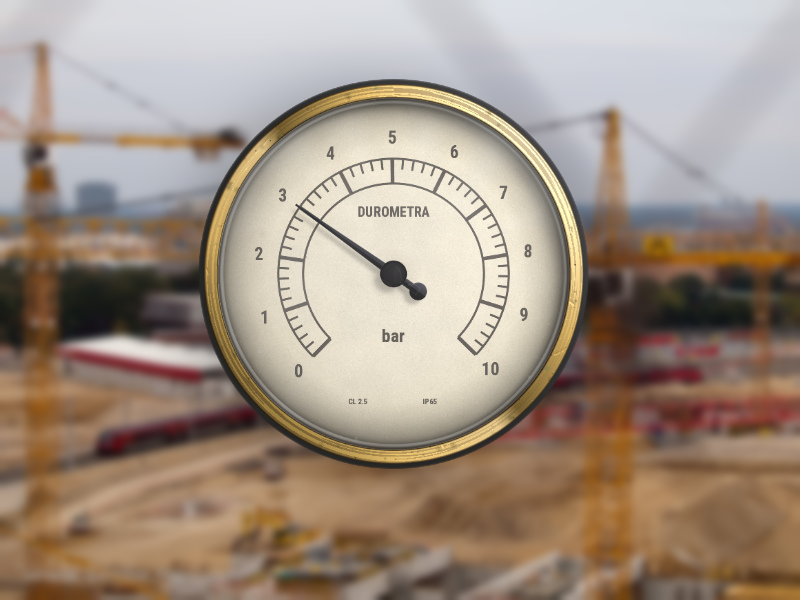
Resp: 3 bar
